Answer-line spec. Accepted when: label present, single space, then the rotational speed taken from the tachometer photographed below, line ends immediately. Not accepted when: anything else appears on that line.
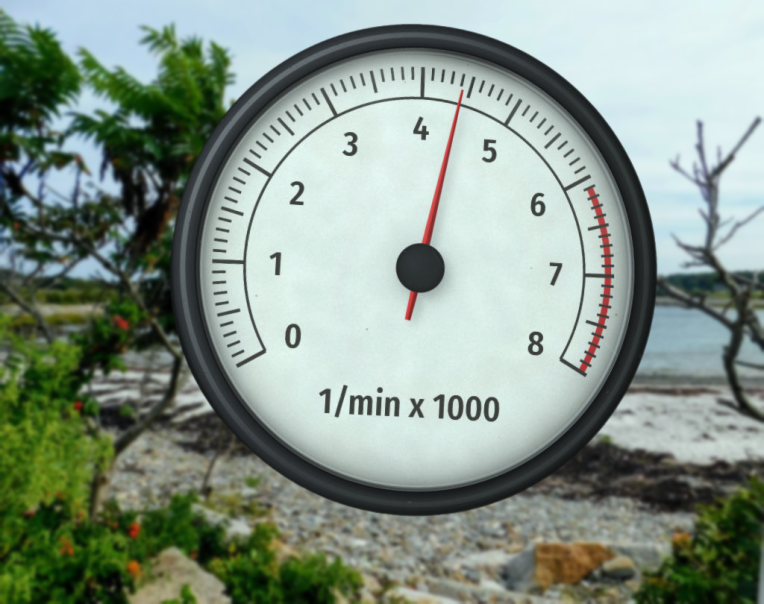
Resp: 4400 rpm
